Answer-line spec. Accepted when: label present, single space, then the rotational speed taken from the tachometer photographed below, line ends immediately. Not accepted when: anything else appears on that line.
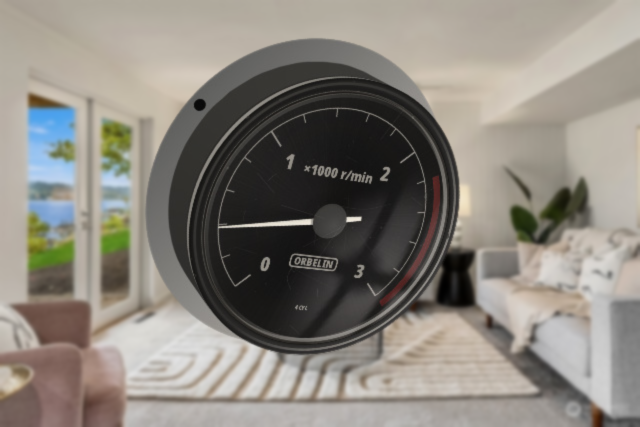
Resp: 400 rpm
